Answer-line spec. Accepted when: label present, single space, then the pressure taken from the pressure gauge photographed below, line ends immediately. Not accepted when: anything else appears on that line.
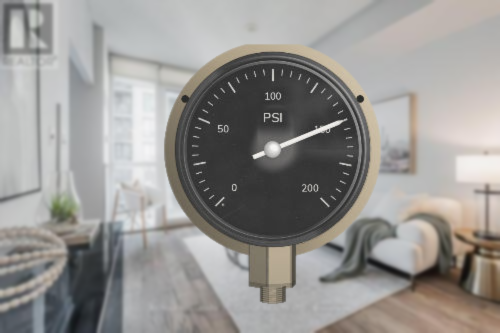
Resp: 150 psi
